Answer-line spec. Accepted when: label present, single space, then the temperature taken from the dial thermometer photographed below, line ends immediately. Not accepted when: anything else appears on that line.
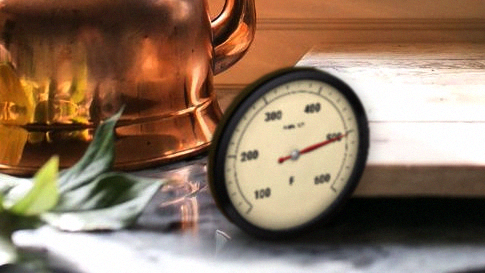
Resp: 500 °F
